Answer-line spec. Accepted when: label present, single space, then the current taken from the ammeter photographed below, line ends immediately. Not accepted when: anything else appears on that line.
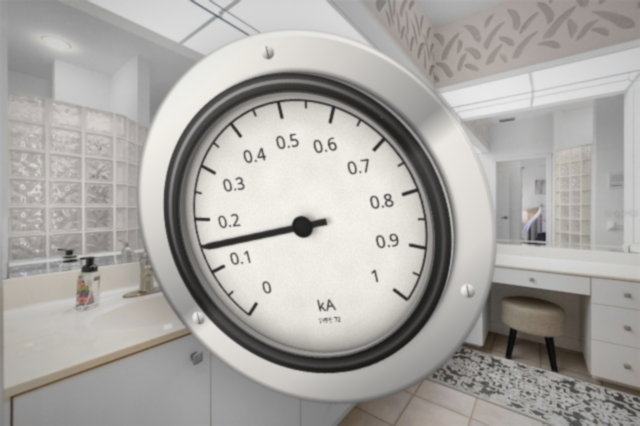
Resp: 0.15 kA
